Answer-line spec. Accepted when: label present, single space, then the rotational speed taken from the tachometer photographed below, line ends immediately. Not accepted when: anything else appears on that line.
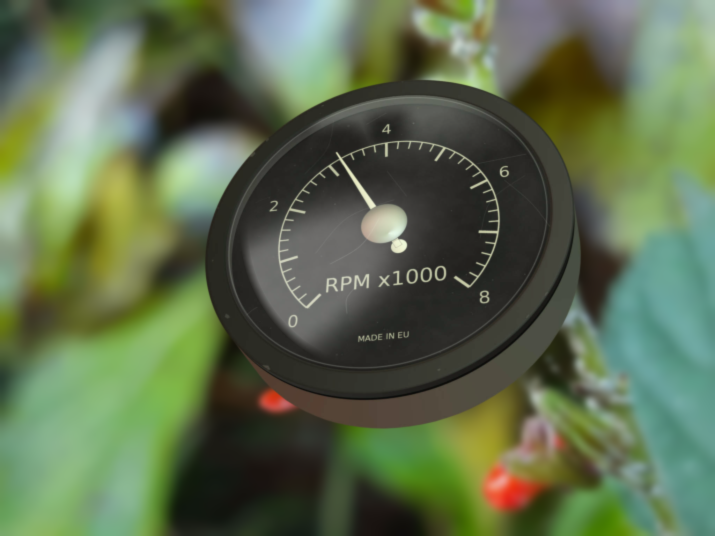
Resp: 3200 rpm
